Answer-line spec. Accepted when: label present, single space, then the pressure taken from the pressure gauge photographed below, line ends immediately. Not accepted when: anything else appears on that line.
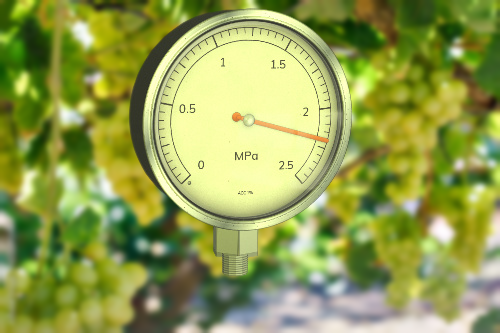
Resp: 2.2 MPa
